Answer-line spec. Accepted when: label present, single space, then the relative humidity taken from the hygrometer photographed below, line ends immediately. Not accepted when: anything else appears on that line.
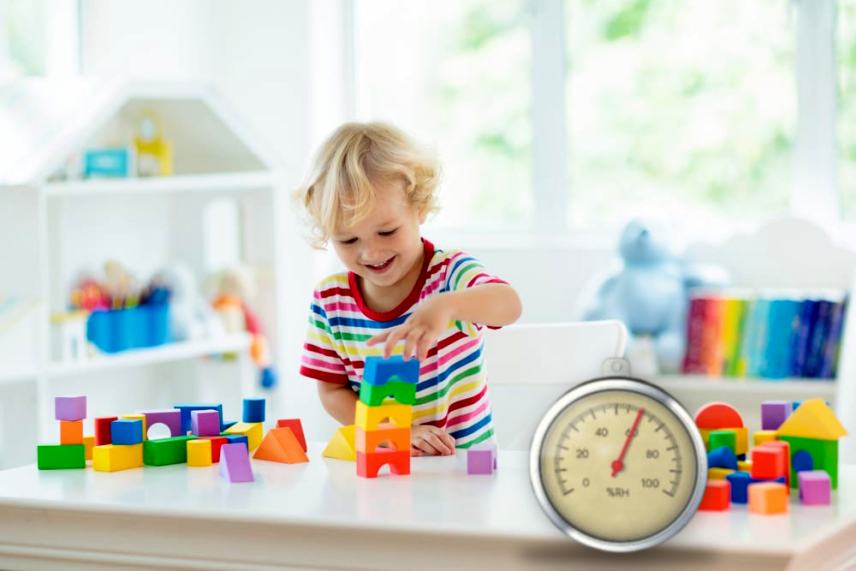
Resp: 60 %
